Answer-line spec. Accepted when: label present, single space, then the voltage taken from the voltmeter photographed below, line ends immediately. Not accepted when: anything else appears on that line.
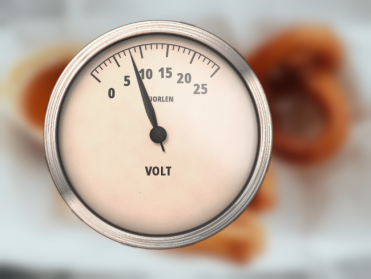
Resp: 8 V
